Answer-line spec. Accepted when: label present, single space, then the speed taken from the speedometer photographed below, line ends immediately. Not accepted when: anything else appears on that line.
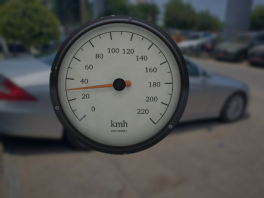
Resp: 30 km/h
